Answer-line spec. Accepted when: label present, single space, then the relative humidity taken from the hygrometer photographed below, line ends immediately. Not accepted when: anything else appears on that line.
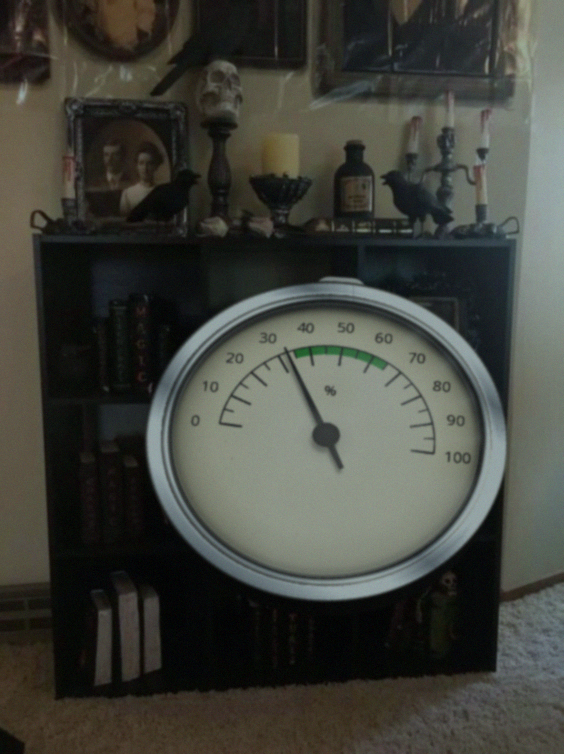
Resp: 32.5 %
